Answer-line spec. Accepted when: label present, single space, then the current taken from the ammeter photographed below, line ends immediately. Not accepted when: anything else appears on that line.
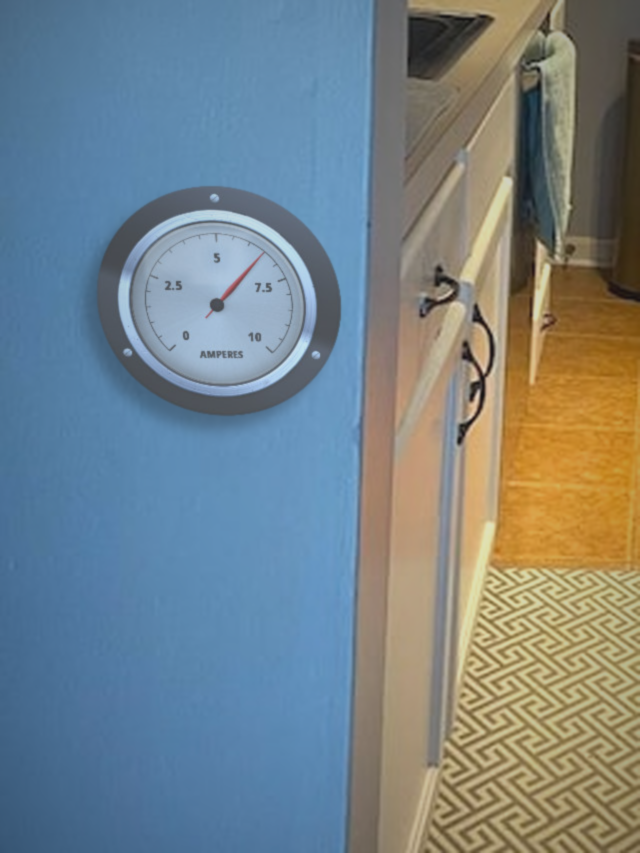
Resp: 6.5 A
